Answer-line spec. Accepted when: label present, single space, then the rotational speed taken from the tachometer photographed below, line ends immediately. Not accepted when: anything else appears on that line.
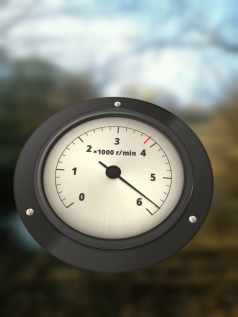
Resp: 5800 rpm
